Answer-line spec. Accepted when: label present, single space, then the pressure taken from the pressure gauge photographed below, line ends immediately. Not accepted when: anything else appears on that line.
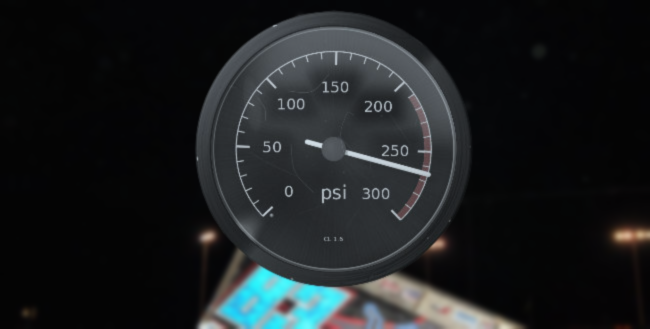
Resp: 265 psi
